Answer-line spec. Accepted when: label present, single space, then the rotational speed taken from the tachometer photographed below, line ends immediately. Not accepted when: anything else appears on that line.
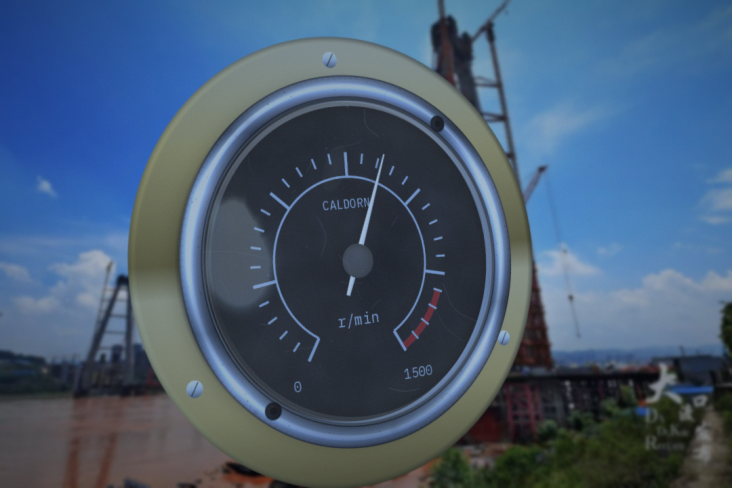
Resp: 850 rpm
